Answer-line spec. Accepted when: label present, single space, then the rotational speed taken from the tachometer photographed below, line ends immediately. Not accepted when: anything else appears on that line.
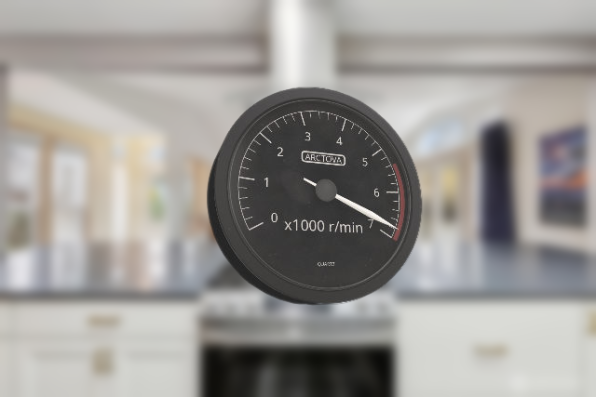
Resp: 6800 rpm
